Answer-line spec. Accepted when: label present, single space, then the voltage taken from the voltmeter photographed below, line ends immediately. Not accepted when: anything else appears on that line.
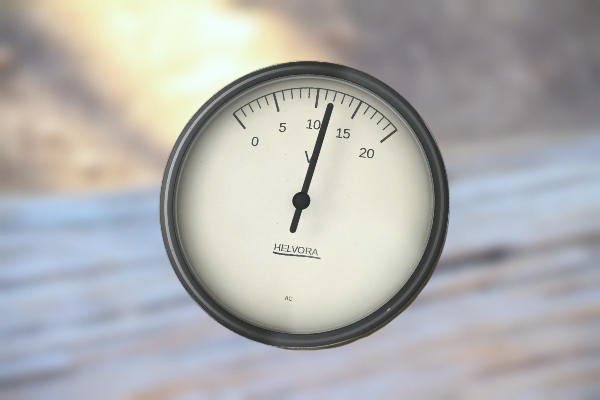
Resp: 12 V
